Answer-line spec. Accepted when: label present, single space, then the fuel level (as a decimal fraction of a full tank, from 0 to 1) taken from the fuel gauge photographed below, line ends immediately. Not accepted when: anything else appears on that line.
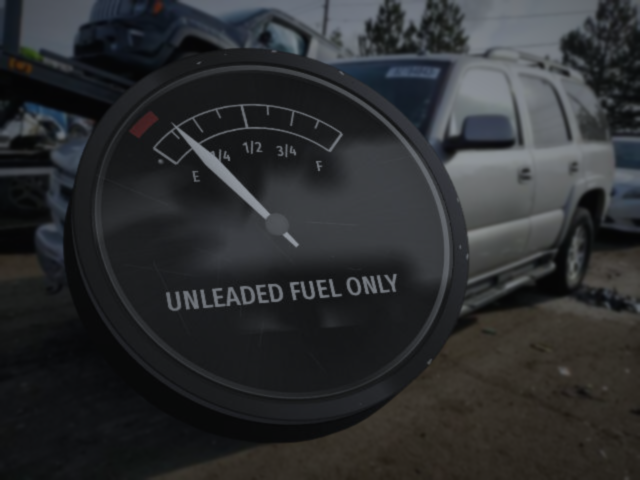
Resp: 0.125
